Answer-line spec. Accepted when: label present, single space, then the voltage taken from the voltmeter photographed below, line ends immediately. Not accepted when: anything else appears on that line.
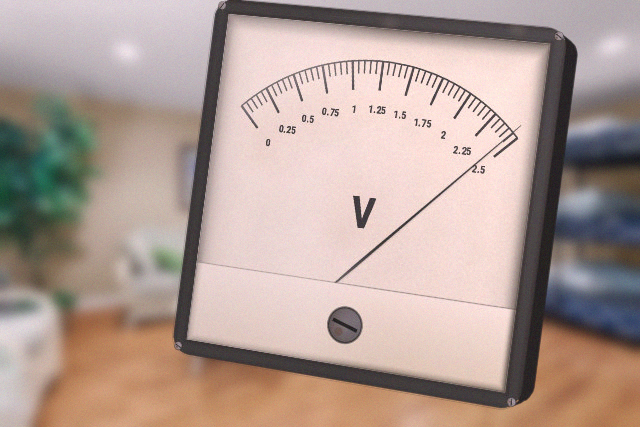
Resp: 2.45 V
